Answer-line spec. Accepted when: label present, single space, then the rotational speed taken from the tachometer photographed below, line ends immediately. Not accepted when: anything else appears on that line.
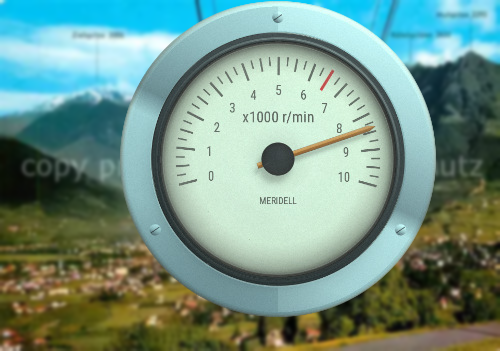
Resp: 8375 rpm
